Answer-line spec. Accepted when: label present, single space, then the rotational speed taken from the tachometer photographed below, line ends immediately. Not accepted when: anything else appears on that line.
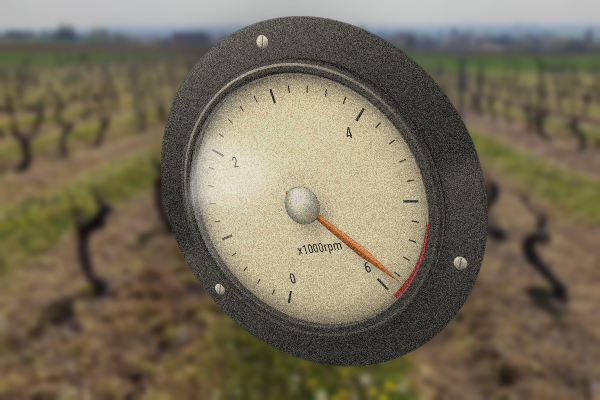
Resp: 5800 rpm
